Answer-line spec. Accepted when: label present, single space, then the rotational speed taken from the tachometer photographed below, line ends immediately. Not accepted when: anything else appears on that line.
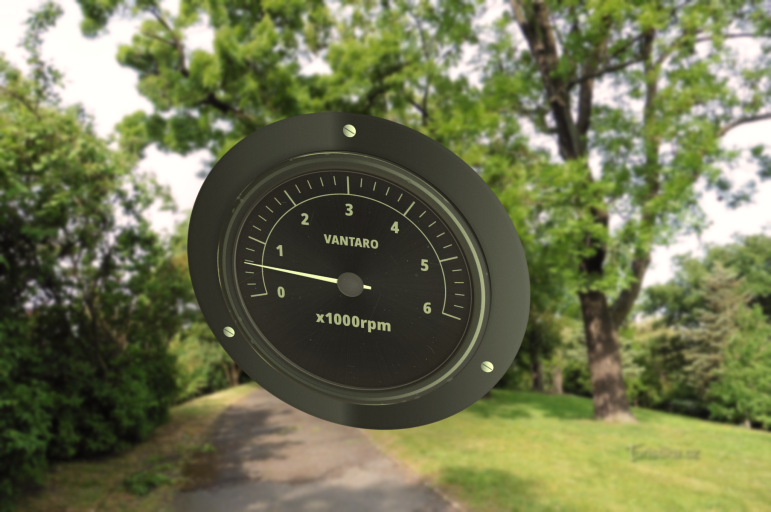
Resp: 600 rpm
